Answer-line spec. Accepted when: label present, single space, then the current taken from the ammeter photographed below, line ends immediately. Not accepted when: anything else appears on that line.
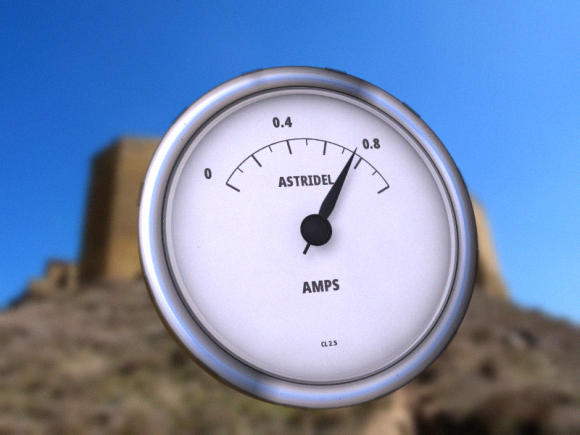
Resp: 0.75 A
